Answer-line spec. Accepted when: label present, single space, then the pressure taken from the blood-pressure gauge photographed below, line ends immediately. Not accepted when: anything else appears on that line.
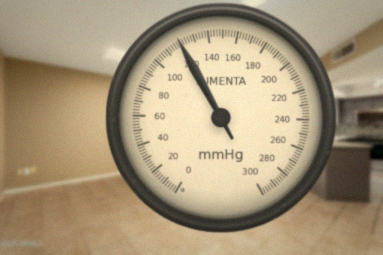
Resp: 120 mmHg
